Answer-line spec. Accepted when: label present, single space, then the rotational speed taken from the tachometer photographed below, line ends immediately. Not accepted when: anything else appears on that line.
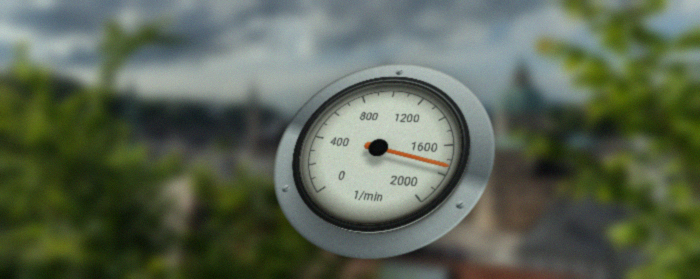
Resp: 1750 rpm
